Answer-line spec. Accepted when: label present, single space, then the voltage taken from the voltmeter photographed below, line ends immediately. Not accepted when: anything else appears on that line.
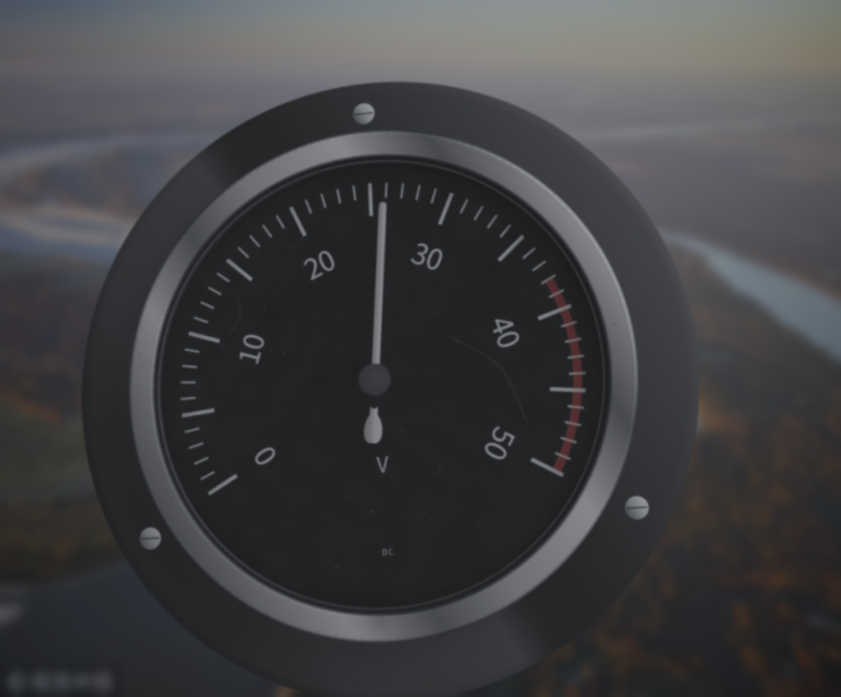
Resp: 26 V
